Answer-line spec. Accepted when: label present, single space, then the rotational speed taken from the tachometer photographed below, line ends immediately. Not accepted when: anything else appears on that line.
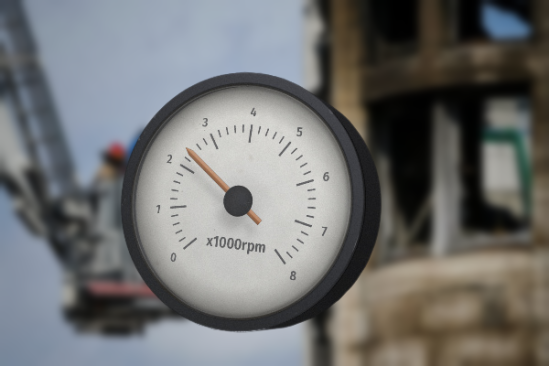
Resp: 2400 rpm
